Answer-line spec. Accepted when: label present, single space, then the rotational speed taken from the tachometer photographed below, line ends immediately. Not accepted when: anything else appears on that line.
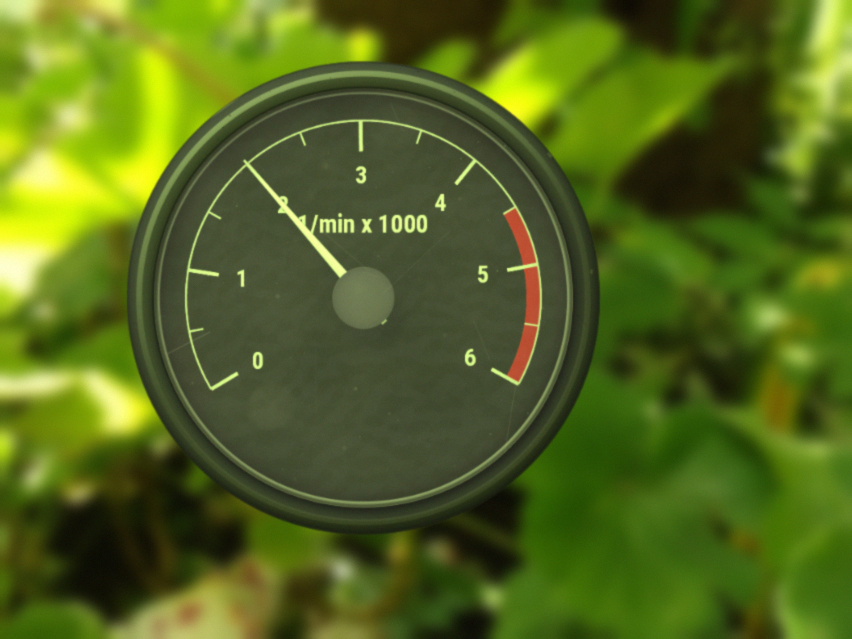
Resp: 2000 rpm
